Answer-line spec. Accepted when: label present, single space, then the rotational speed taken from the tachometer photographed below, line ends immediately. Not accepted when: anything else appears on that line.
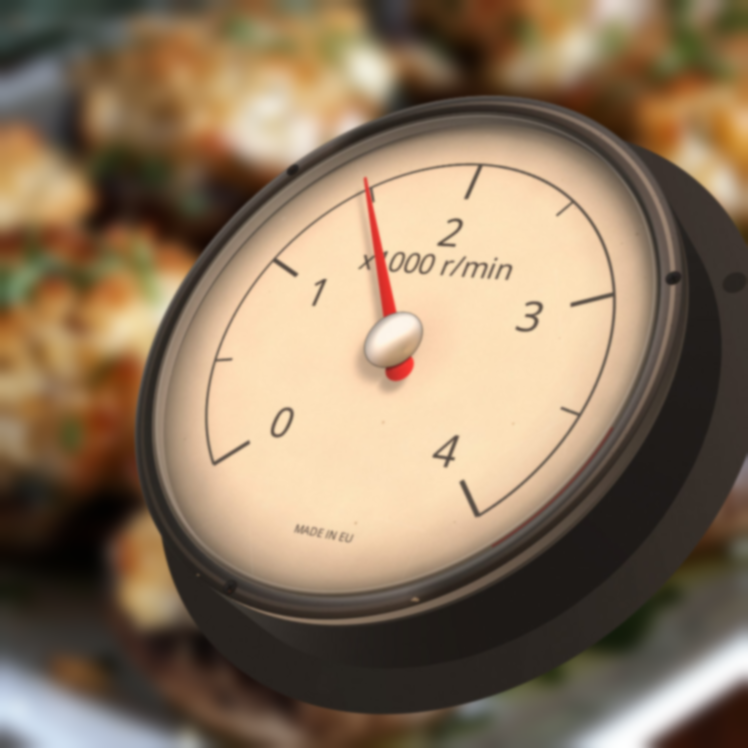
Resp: 1500 rpm
